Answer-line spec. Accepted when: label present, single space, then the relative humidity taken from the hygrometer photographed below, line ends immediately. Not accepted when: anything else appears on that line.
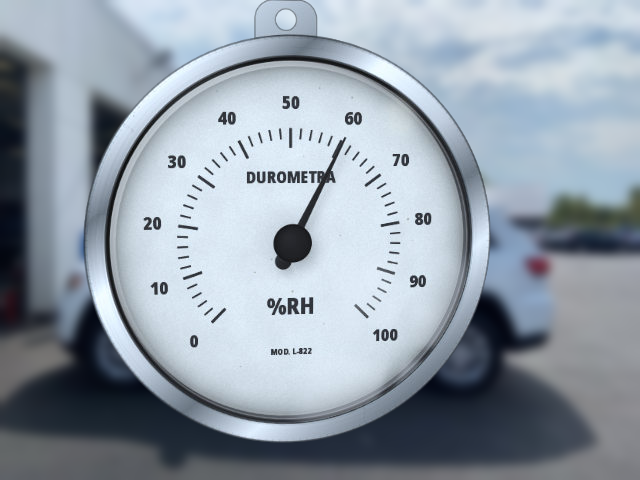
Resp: 60 %
